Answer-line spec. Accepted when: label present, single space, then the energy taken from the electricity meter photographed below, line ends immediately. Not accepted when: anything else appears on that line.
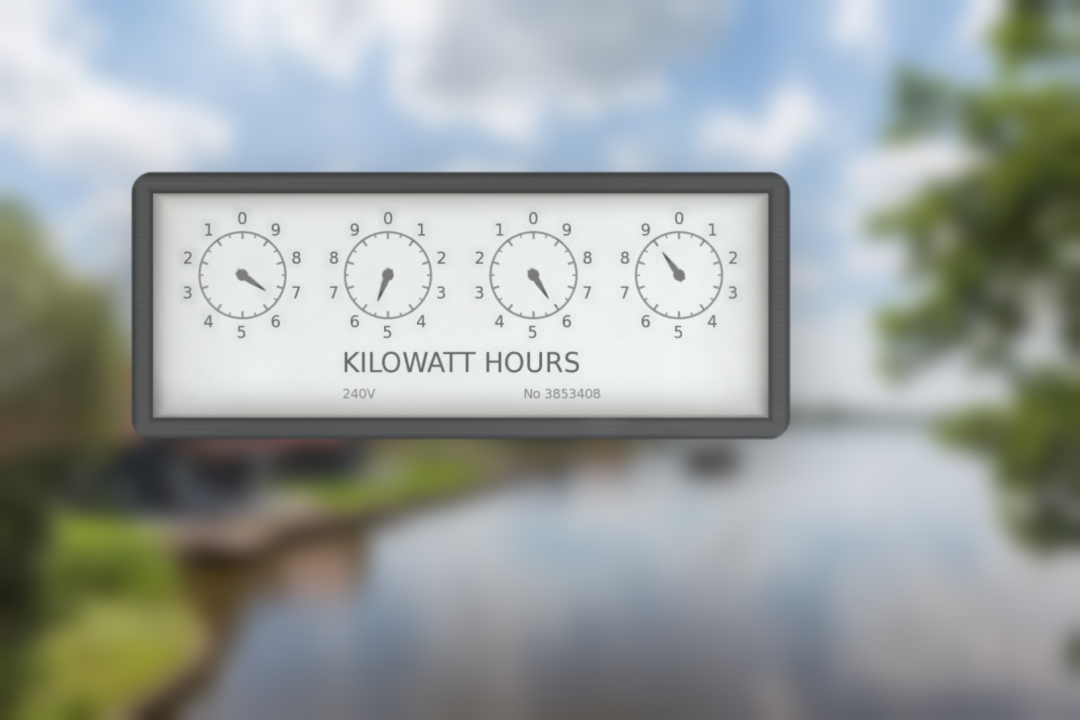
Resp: 6559 kWh
